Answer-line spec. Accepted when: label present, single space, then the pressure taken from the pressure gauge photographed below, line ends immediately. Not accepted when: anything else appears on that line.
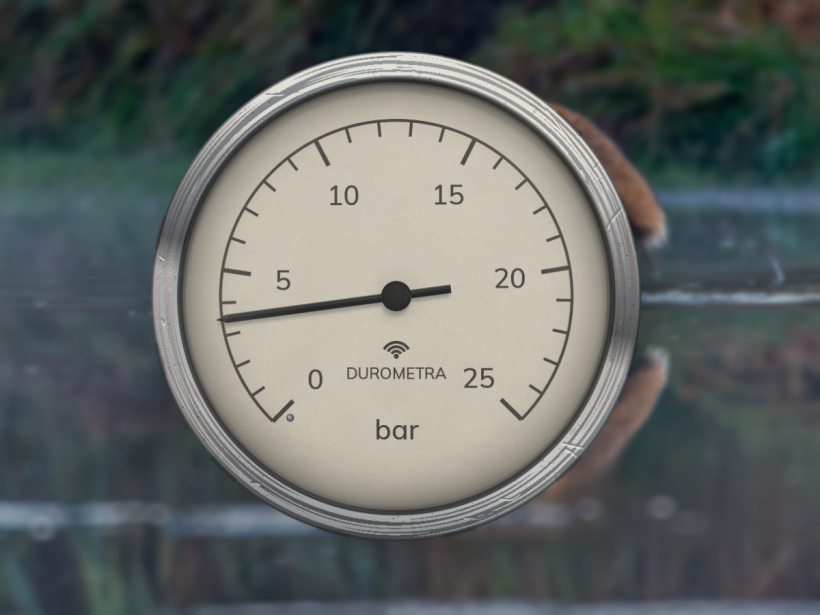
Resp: 3.5 bar
